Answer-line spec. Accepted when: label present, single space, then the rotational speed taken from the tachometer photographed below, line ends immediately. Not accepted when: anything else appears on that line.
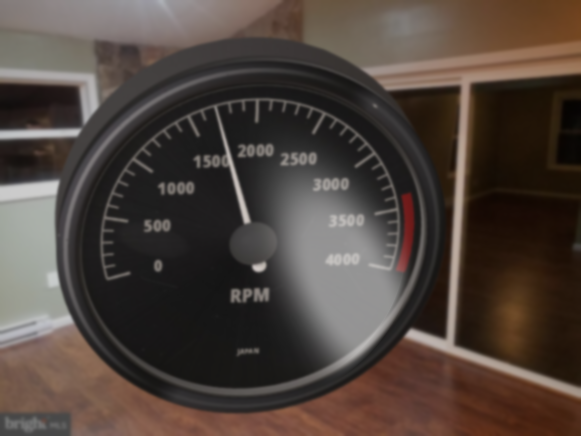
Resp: 1700 rpm
